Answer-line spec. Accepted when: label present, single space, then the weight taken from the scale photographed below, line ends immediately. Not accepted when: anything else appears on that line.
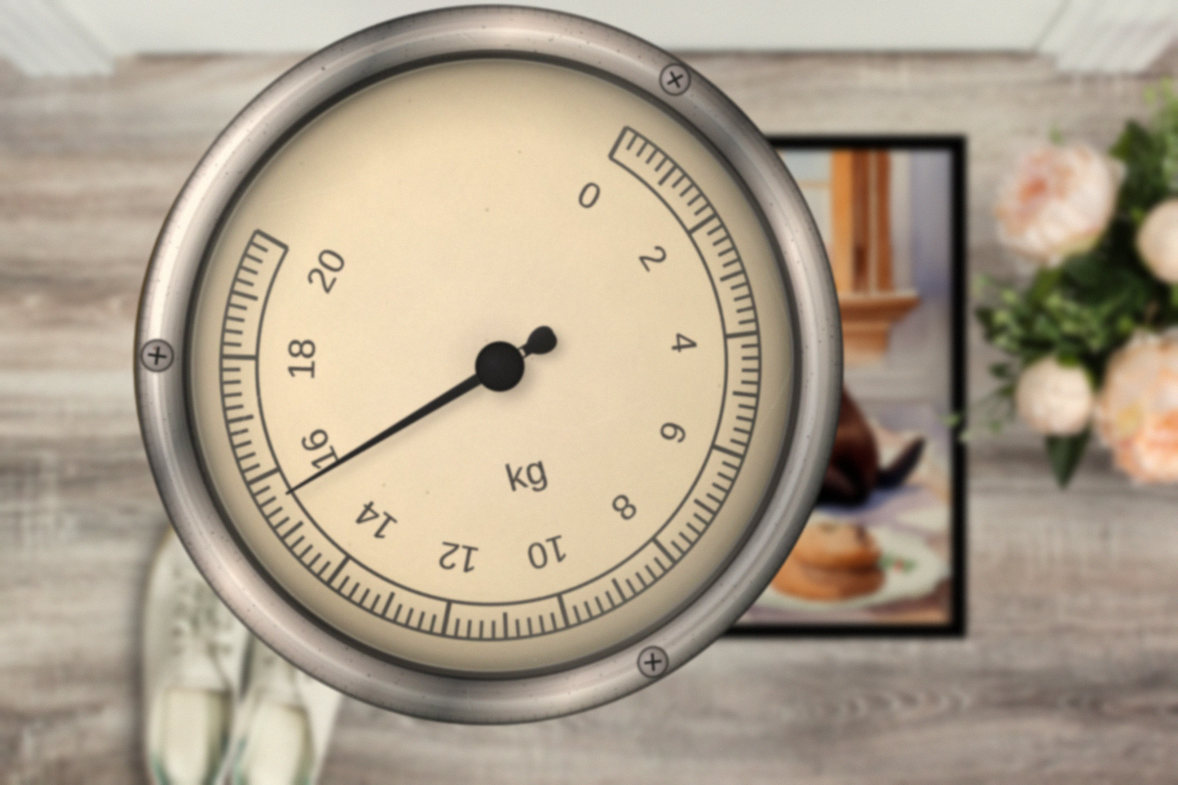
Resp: 15.6 kg
